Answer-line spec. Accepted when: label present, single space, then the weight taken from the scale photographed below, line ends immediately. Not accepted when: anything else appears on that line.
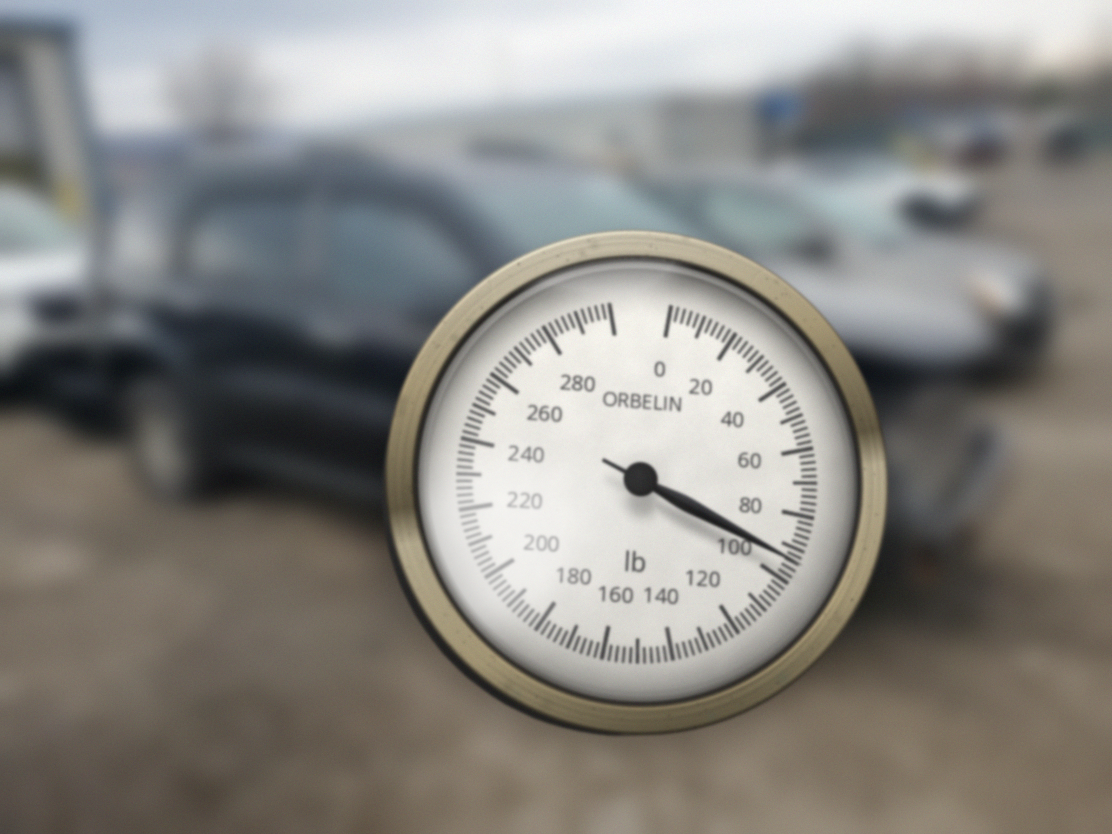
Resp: 94 lb
